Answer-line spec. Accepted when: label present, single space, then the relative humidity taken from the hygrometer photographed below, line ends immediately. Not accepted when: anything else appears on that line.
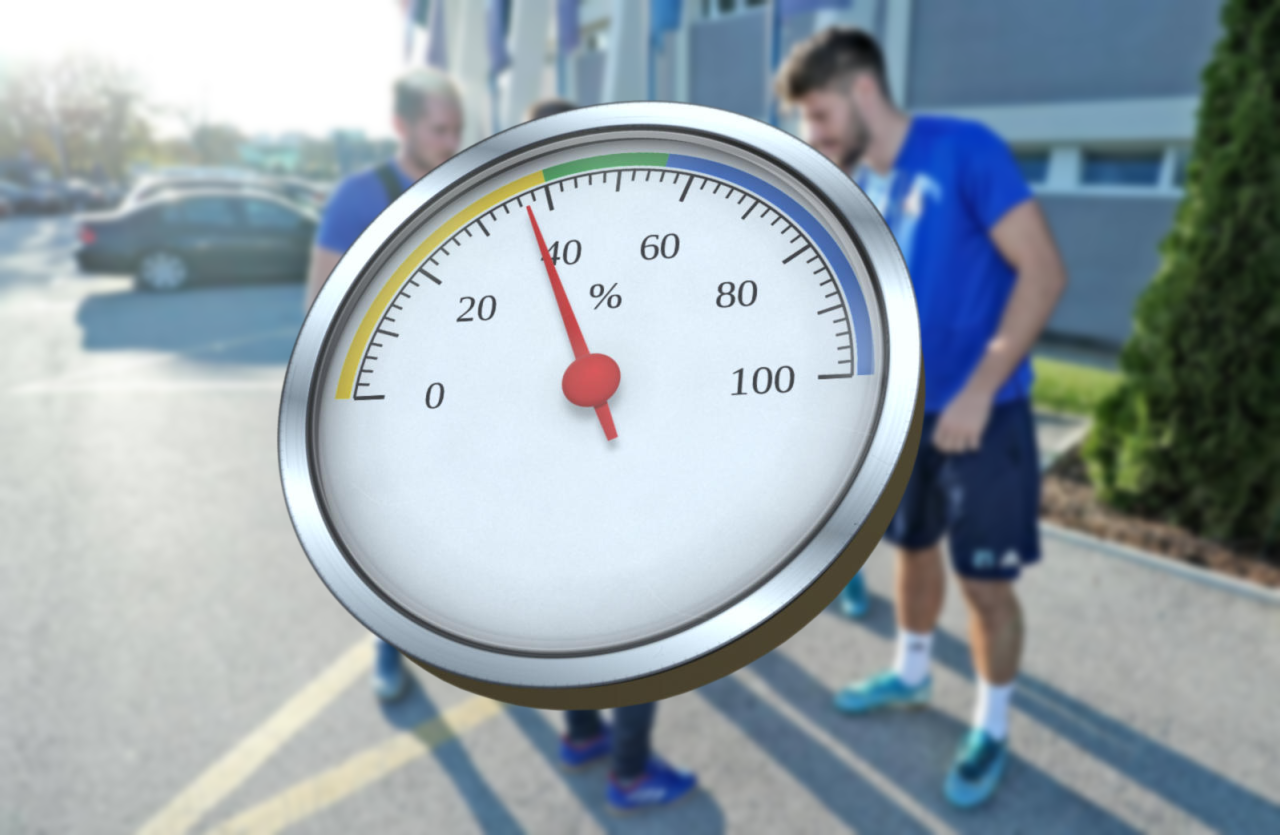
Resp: 37 %
